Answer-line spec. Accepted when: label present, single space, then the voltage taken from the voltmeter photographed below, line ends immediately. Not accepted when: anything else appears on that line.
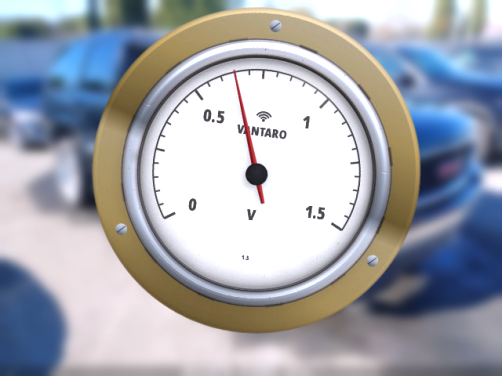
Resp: 0.65 V
